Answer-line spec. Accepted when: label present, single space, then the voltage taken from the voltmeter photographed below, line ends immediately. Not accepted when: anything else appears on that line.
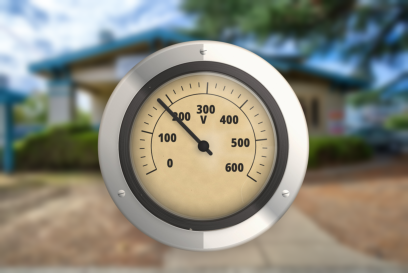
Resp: 180 V
